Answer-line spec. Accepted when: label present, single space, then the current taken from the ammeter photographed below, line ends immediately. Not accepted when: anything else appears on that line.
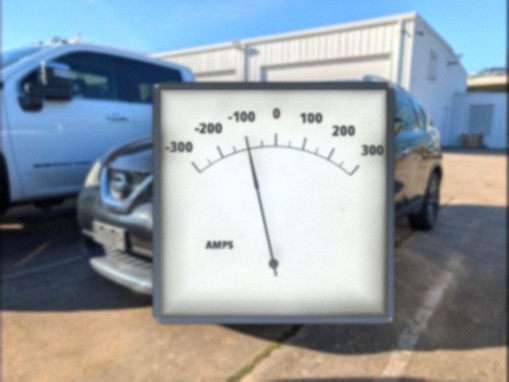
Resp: -100 A
